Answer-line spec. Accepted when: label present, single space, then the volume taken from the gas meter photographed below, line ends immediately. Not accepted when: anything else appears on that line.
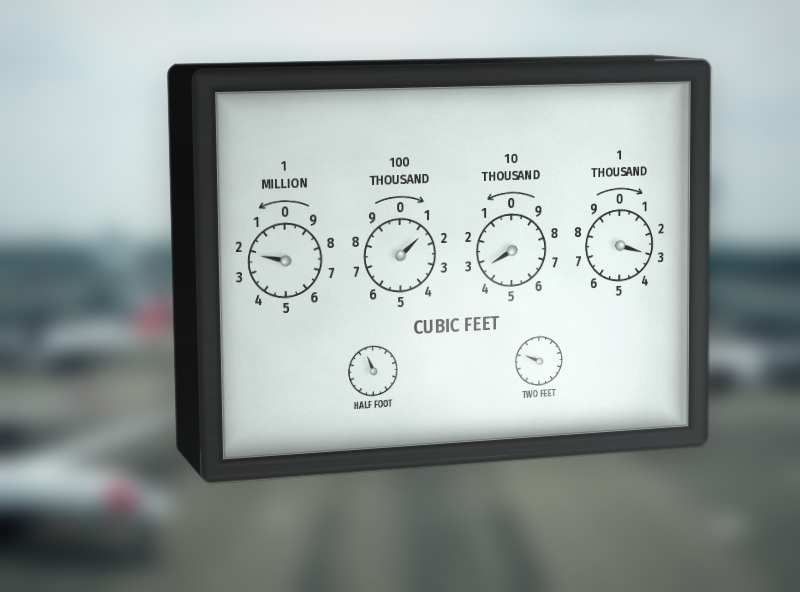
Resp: 213300 ft³
